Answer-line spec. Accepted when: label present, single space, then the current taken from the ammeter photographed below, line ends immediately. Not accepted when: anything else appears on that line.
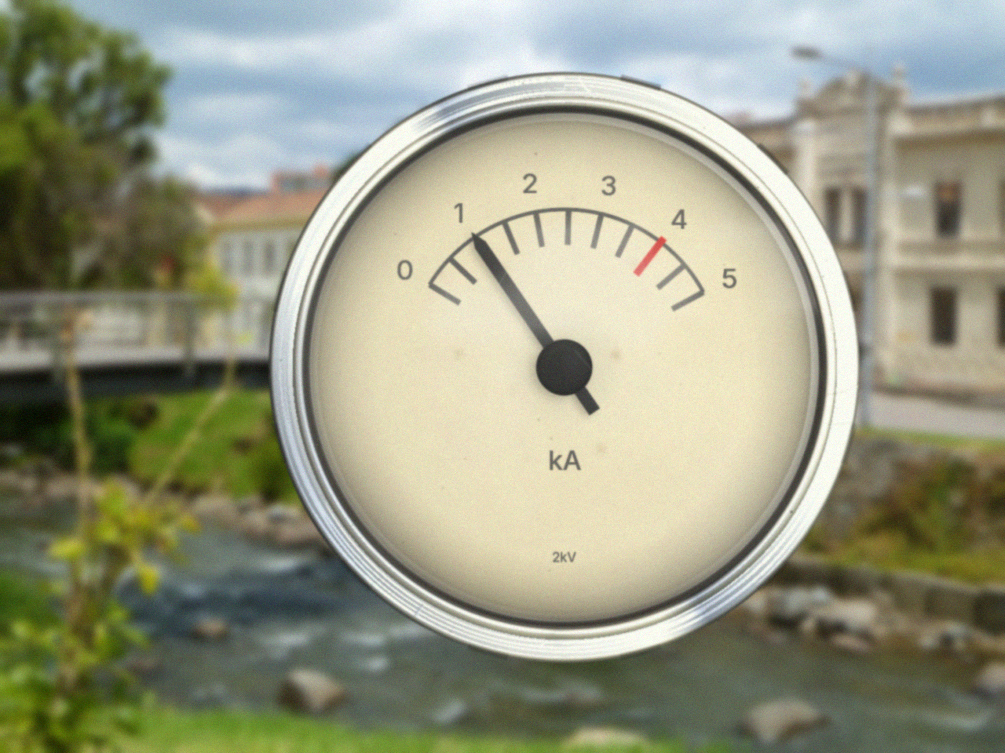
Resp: 1 kA
